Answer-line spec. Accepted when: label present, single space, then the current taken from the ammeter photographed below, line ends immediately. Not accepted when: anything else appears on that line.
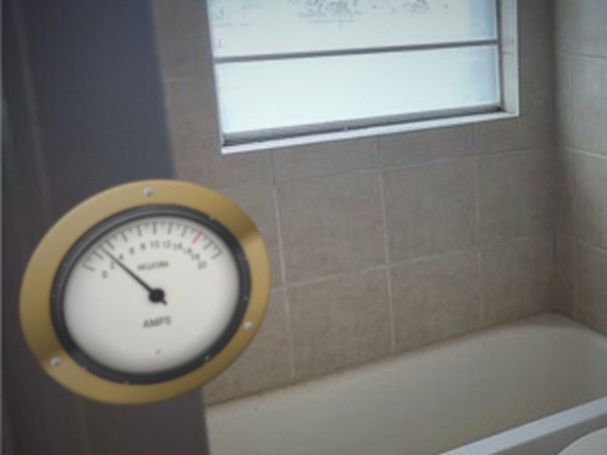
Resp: 3 A
